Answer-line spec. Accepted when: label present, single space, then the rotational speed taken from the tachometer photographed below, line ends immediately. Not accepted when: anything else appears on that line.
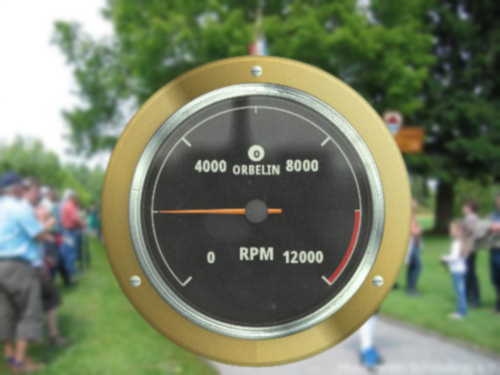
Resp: 2000 rpm
